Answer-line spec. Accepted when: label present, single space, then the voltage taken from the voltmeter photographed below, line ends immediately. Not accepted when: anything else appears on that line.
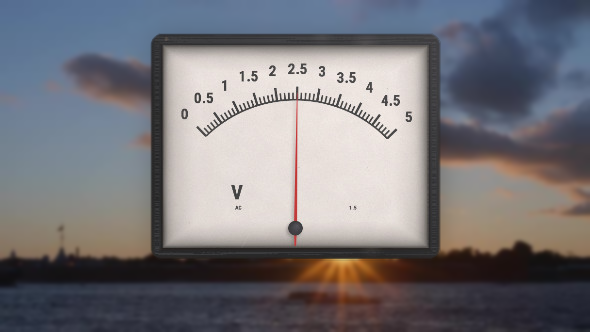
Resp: 2.5 V
